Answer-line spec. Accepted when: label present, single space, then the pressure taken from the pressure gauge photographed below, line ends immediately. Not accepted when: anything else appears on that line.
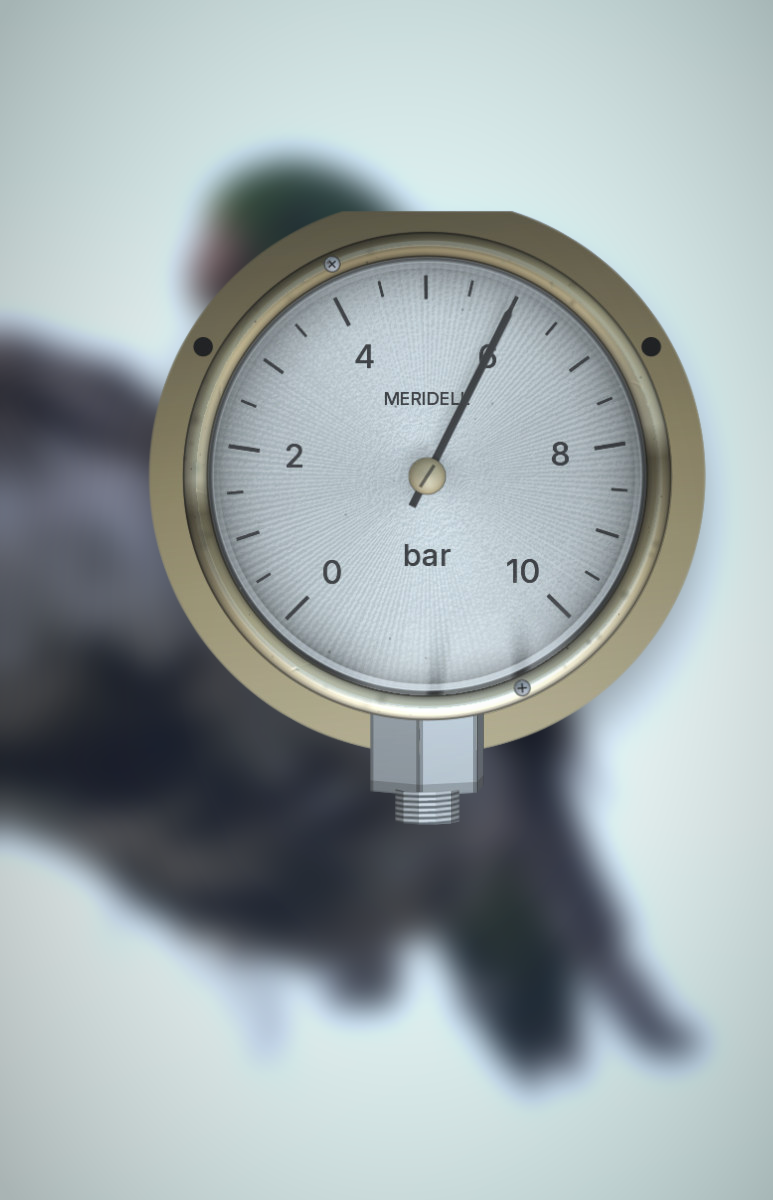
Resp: 6 bar
